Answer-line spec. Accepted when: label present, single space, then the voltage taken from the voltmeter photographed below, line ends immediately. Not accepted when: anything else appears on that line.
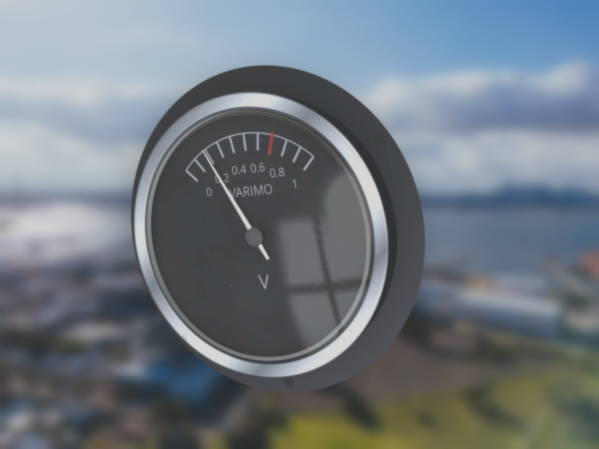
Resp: 0.2 V
